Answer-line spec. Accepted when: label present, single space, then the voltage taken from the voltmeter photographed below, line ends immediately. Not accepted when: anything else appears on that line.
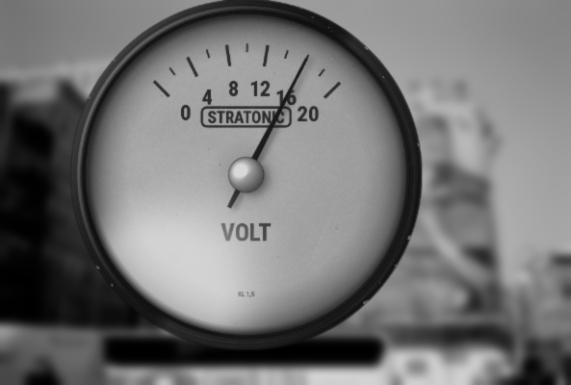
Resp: 16 V
